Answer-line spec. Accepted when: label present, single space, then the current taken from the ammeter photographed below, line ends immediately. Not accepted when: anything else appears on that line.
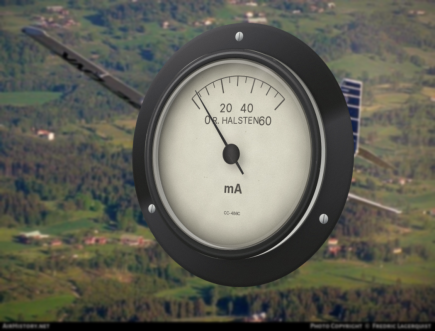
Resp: 5 mA
